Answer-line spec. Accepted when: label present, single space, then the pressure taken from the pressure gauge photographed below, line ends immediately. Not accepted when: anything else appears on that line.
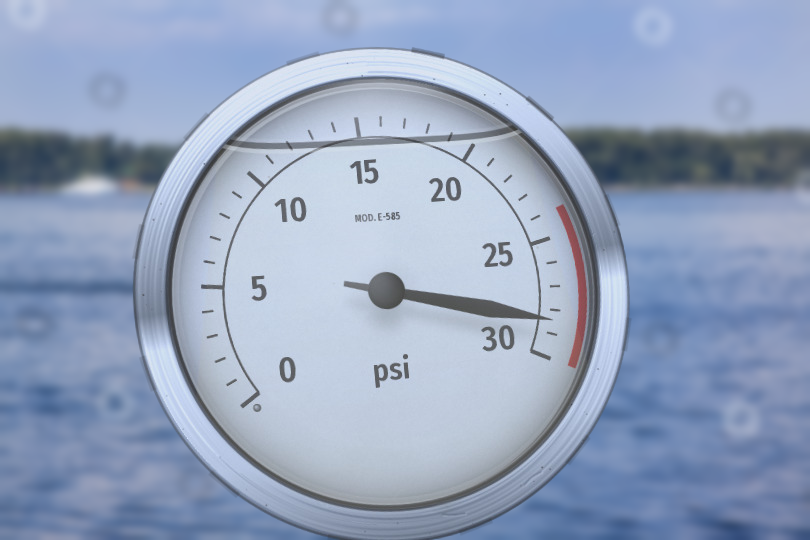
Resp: 28.5 psi
